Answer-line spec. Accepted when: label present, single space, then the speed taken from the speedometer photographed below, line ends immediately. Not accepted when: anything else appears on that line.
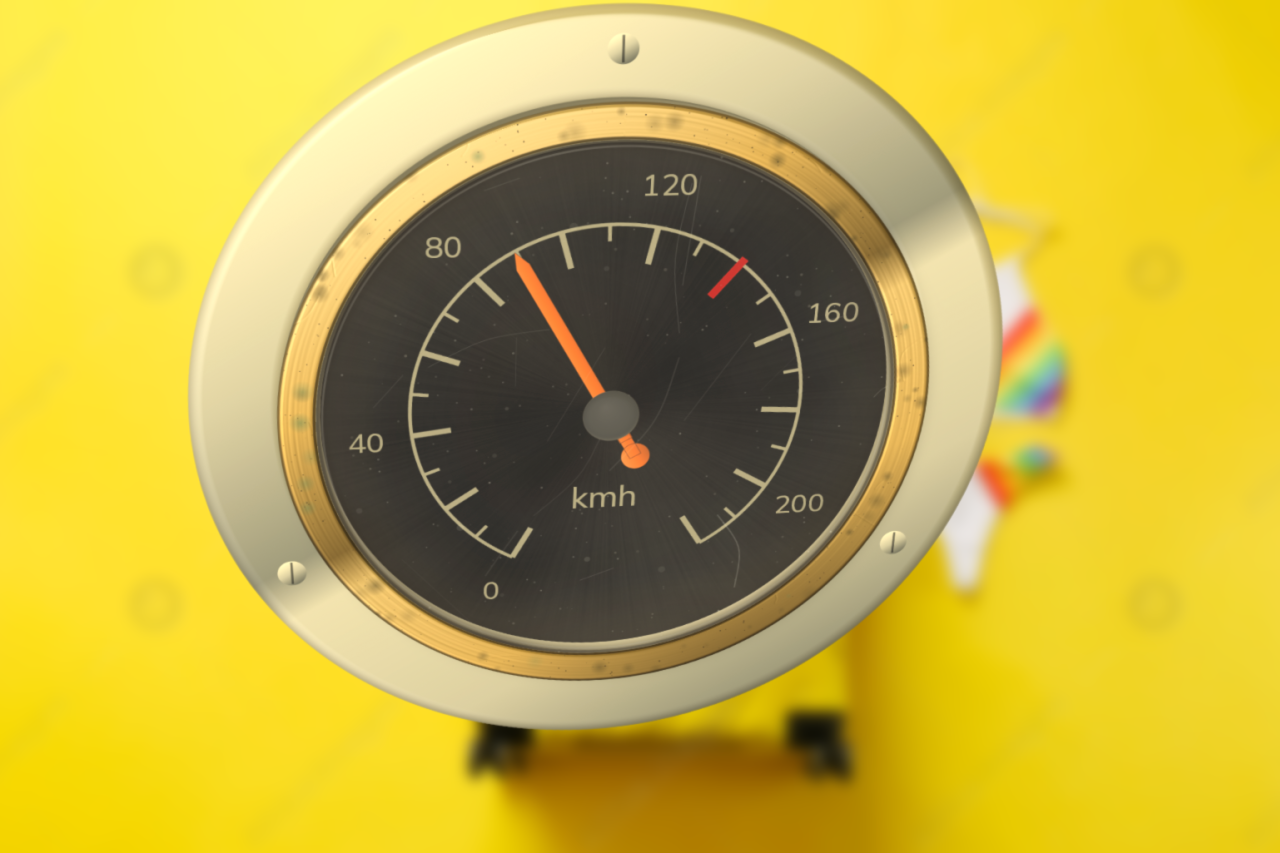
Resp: 90 km/h
